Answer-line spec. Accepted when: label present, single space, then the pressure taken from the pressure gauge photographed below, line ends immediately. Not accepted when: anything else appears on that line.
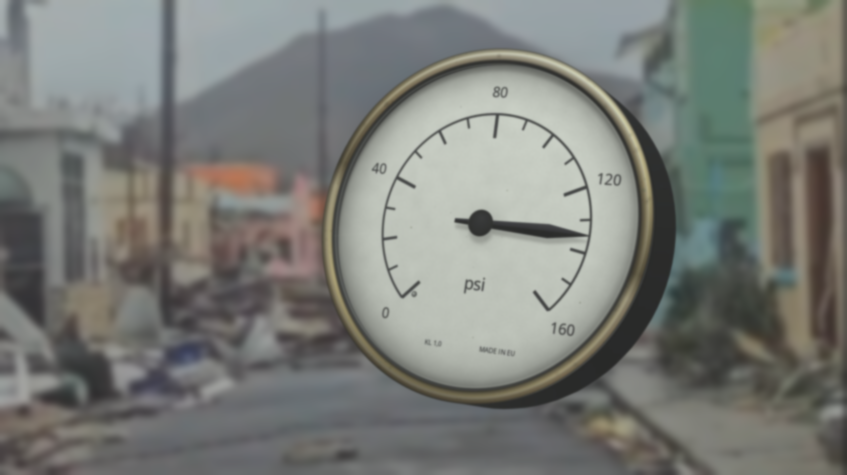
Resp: 135 psi
